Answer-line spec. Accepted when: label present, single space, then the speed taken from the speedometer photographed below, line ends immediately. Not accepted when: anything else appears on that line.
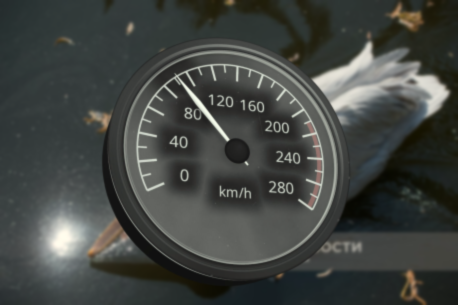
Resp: 90 km/h
